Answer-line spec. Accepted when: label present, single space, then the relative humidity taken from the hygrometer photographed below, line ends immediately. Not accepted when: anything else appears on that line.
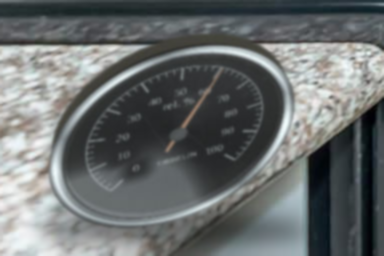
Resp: 60 %
